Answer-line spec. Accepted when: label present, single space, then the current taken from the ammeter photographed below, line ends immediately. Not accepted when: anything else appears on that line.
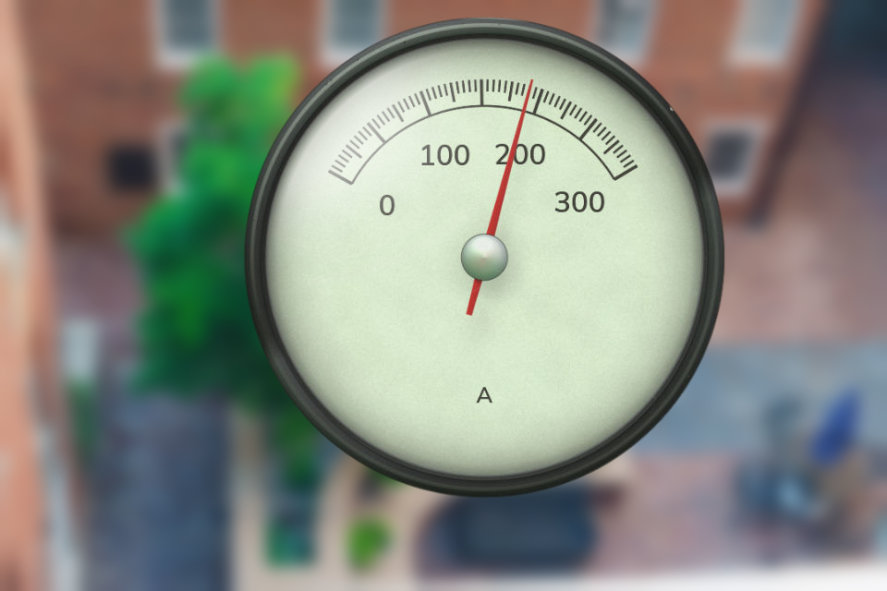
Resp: 190 A
